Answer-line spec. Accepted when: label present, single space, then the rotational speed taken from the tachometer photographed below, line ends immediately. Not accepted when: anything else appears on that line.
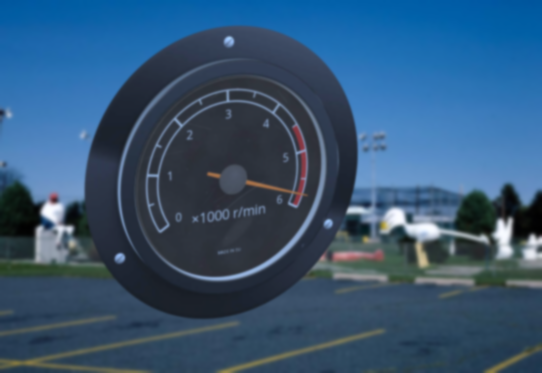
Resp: 5750 rpm
